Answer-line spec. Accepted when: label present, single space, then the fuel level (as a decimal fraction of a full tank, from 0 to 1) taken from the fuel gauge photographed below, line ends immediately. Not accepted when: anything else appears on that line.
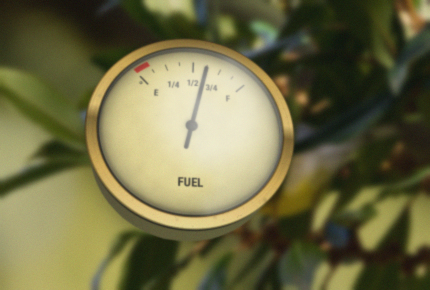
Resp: 0.625
